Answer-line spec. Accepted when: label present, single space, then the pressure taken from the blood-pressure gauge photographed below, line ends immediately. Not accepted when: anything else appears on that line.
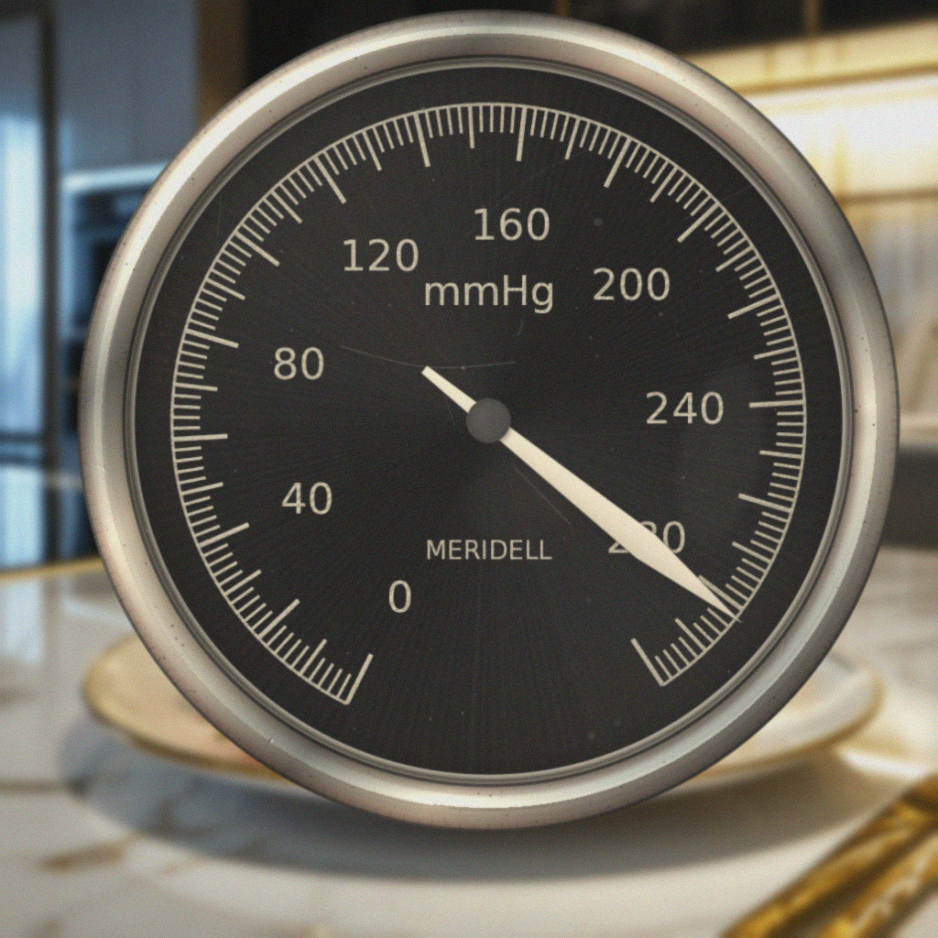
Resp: 282 mmHg
